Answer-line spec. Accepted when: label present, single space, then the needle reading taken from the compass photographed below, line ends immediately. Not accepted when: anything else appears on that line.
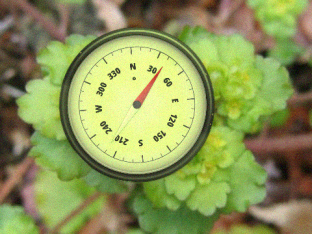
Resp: 40 °
